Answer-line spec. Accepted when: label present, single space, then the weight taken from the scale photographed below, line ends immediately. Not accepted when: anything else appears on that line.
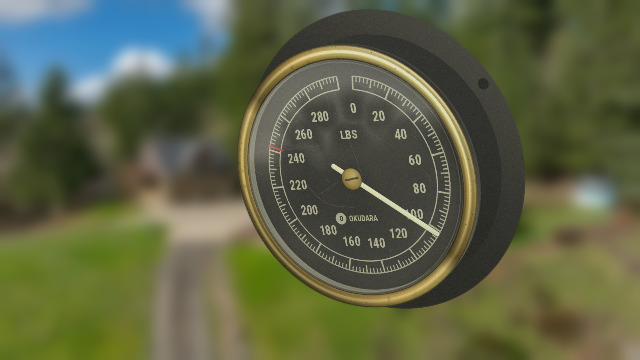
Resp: 100 lb
